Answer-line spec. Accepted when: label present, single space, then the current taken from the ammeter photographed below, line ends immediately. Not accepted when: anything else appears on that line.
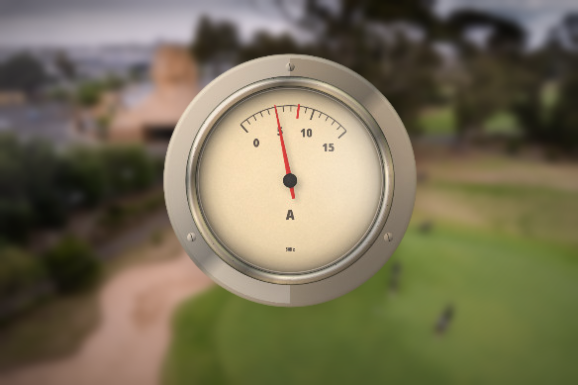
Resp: 5 A
